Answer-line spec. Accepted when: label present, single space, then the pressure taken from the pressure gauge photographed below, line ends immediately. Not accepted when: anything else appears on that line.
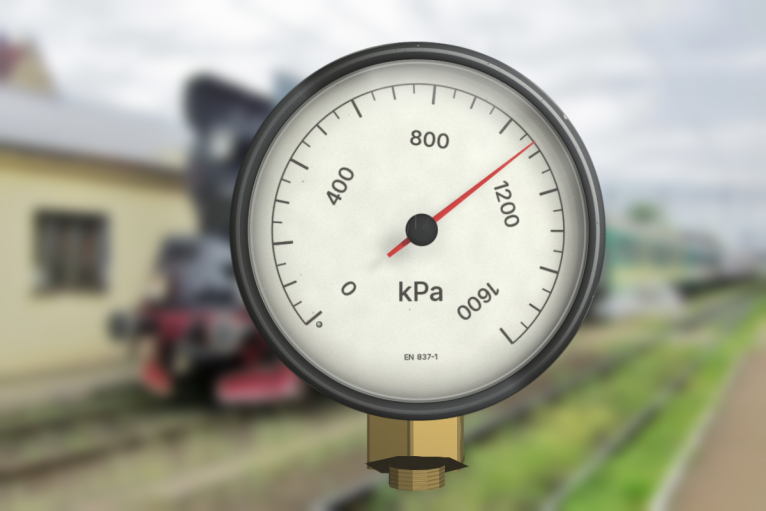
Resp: 1075 kPa
